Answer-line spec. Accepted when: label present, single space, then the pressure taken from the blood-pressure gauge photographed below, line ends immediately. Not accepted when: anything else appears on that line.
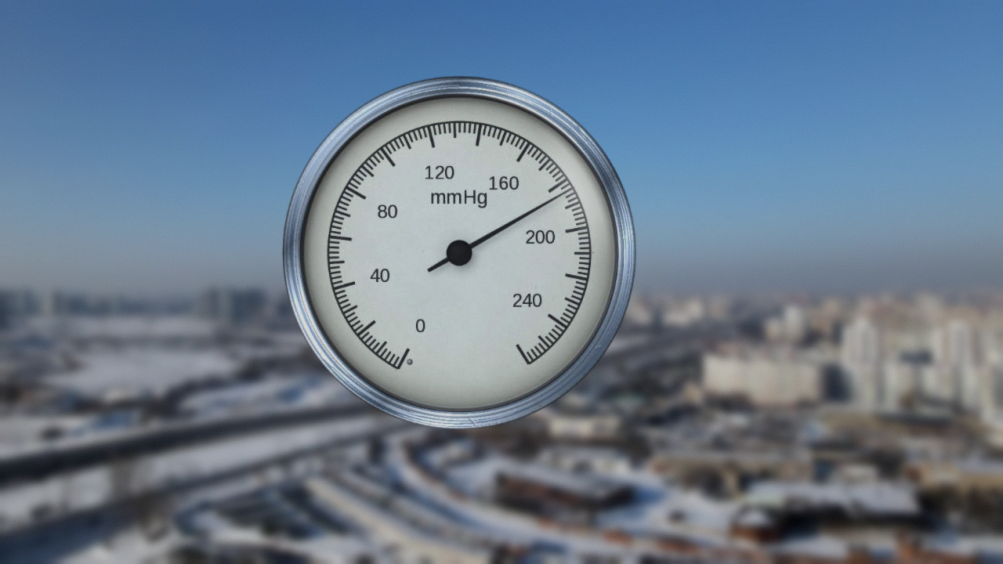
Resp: 184 mmHg
